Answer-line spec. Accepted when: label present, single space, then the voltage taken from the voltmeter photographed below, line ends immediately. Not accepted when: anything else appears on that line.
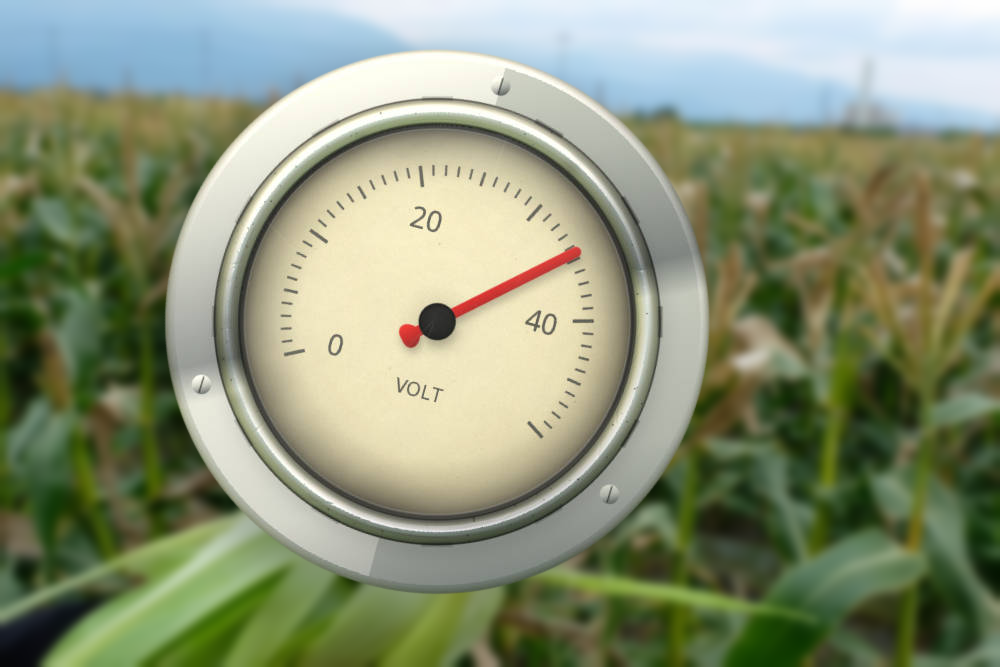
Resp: 34.5 V
